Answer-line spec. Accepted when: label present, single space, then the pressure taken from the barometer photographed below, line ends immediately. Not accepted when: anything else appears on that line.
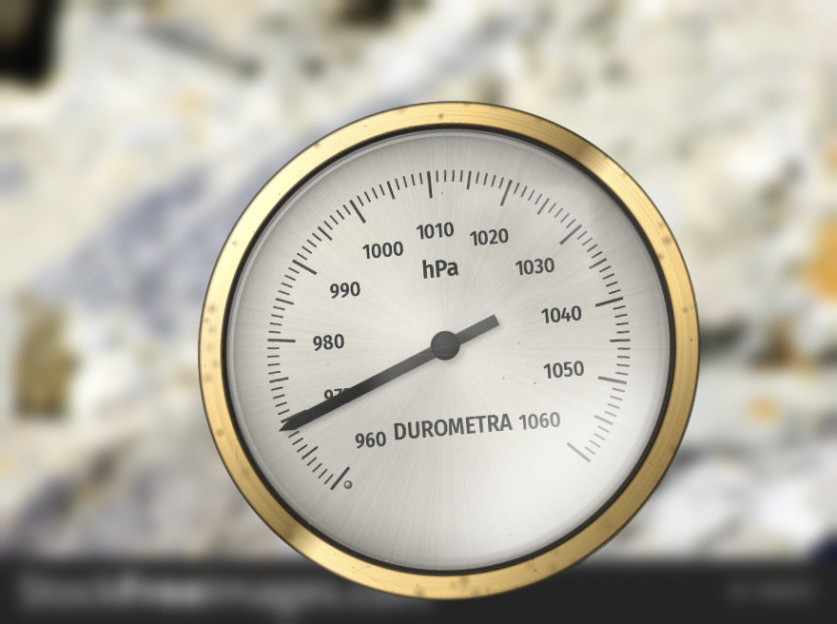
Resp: 969 hPa
